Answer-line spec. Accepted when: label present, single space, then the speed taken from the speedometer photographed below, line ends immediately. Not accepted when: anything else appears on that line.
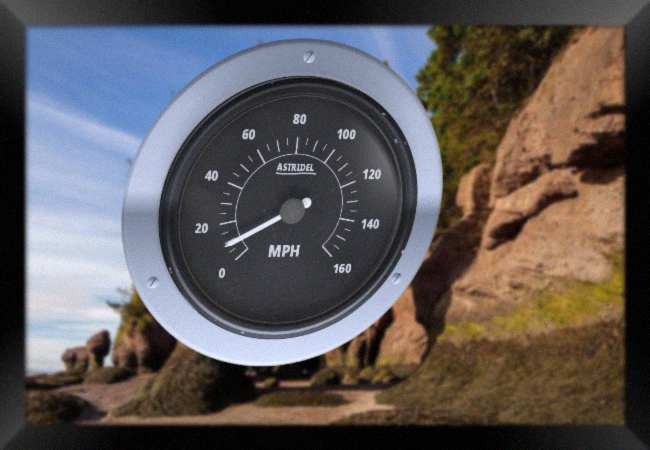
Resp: 10 mph
